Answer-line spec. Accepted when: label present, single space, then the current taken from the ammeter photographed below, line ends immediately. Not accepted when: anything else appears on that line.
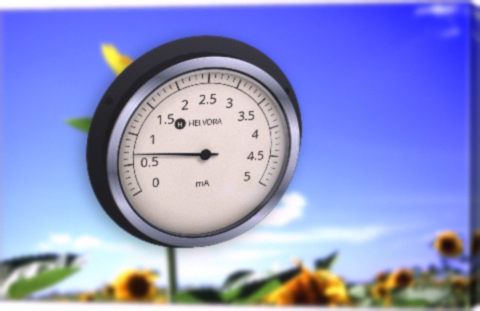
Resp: 0.7 mA
